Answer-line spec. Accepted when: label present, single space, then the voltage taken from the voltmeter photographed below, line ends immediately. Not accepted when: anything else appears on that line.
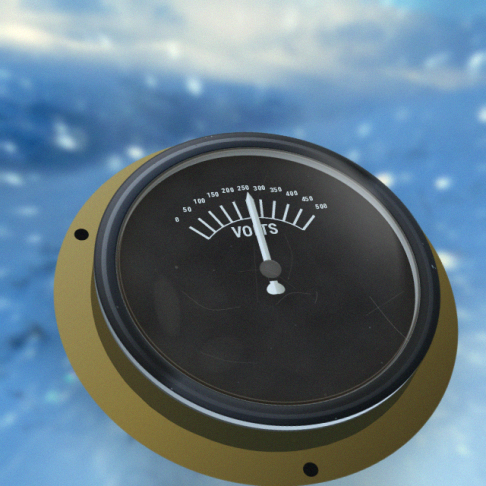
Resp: 250 V
